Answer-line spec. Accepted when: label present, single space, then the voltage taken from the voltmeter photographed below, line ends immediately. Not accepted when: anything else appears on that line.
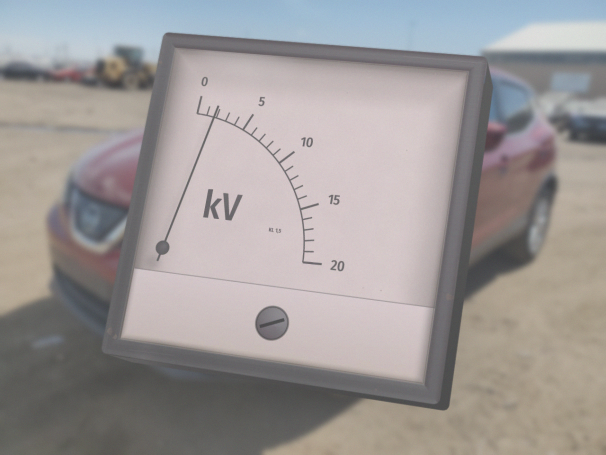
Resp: 2 kV
